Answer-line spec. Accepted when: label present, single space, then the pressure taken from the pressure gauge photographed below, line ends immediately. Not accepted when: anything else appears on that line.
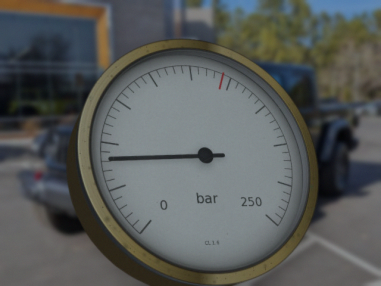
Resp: 40 bar
